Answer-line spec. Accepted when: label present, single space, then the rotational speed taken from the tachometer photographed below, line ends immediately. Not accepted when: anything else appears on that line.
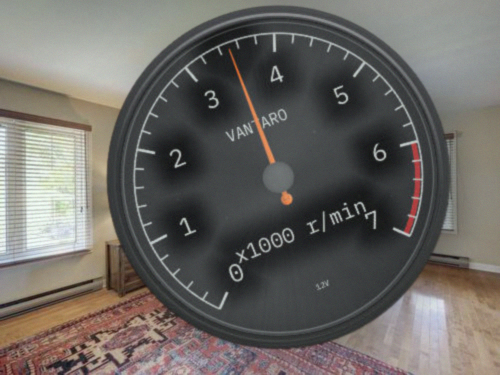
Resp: 3500 rpm
